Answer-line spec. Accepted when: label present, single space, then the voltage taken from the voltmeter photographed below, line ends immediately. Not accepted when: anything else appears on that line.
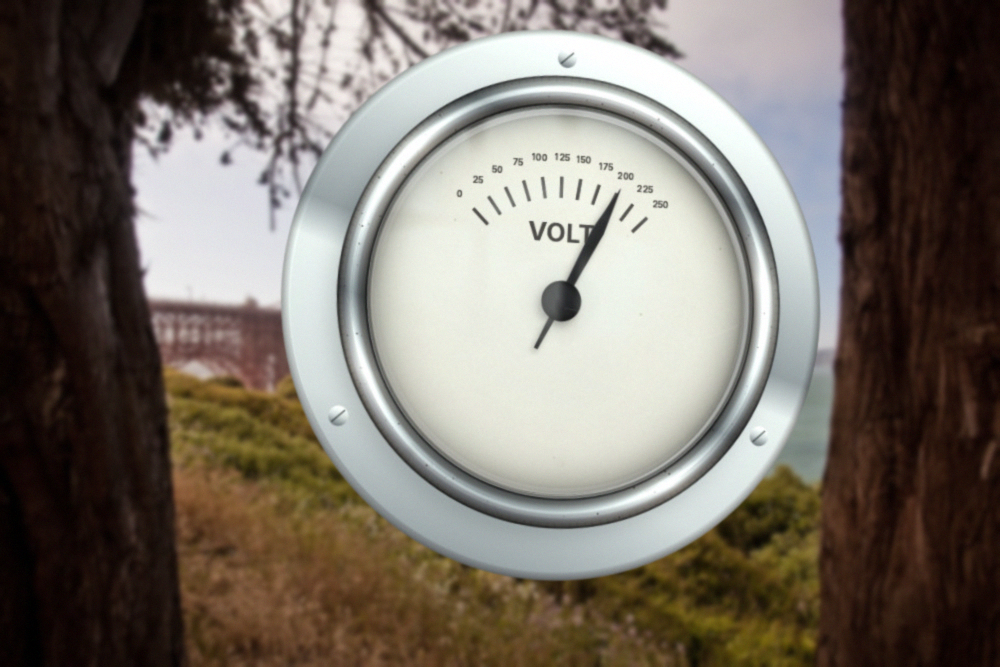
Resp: 200 V
